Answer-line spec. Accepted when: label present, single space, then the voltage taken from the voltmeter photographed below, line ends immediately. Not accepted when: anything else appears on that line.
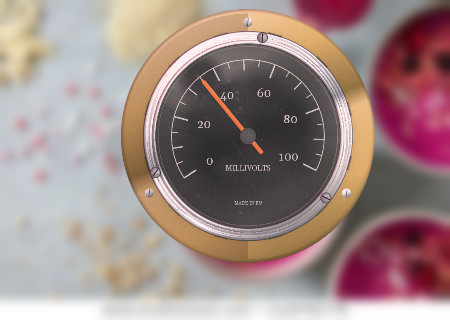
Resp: 35 mV
